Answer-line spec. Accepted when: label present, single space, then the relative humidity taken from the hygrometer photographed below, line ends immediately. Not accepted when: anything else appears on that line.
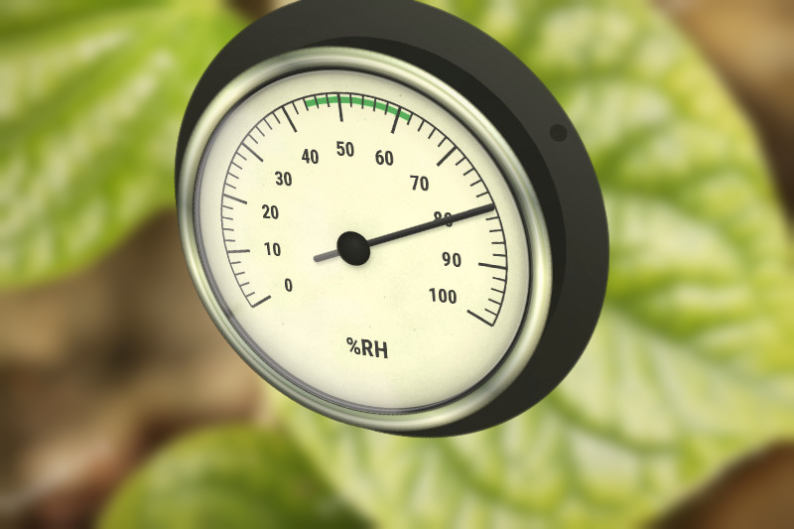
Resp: 80 %
